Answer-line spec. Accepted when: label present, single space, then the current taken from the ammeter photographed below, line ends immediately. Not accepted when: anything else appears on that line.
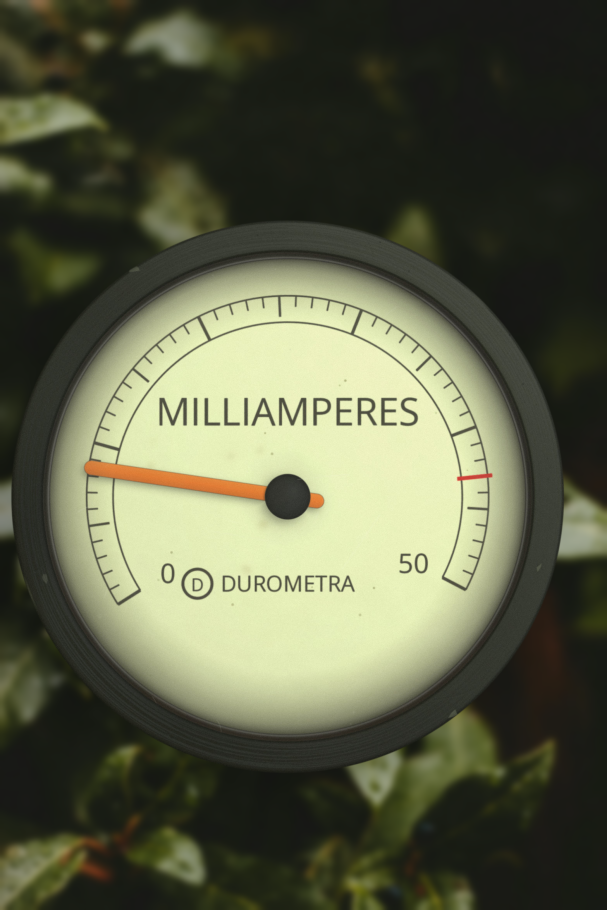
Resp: 8.5 mA
